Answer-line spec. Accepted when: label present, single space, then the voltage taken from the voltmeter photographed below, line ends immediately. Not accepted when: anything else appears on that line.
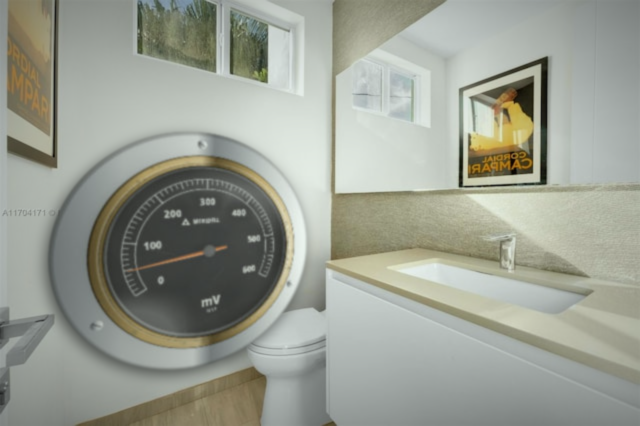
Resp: 50 mV
